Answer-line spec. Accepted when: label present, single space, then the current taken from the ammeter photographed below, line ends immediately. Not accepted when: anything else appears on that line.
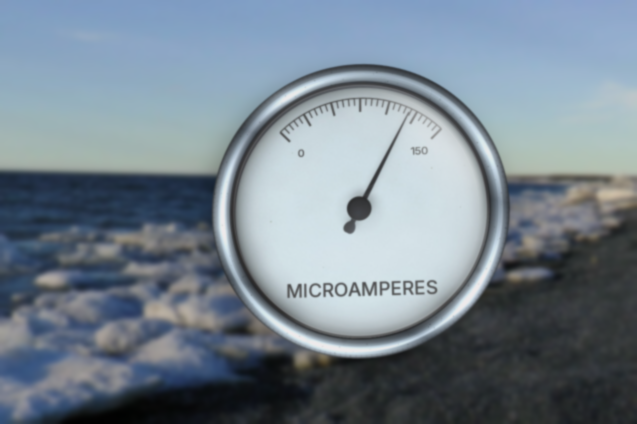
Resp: 120 µA
